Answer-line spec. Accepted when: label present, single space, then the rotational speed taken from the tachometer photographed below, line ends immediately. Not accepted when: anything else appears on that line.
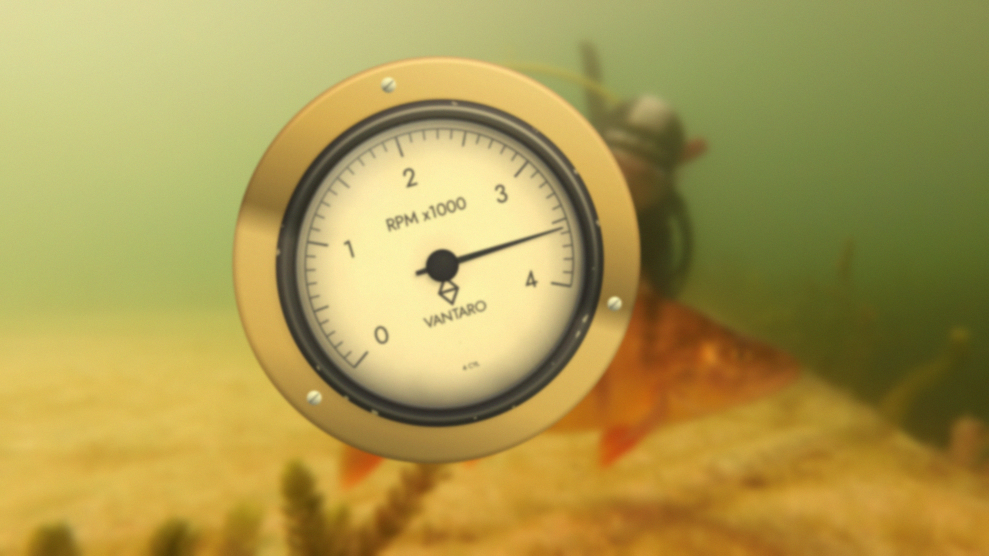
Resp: 3550 rpm
